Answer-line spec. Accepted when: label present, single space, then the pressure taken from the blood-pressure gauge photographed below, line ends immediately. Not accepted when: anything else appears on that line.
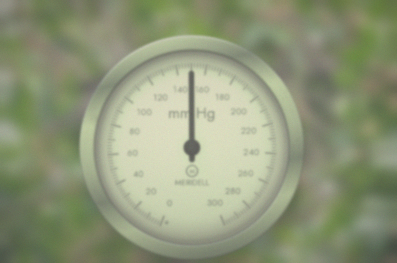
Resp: 150 mmHg
